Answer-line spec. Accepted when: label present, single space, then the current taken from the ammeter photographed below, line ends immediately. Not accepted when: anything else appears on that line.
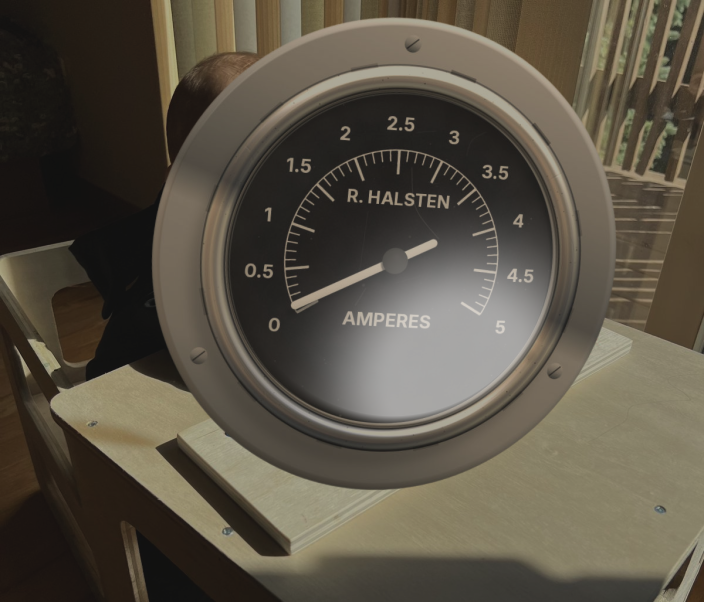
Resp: 0.1 A
